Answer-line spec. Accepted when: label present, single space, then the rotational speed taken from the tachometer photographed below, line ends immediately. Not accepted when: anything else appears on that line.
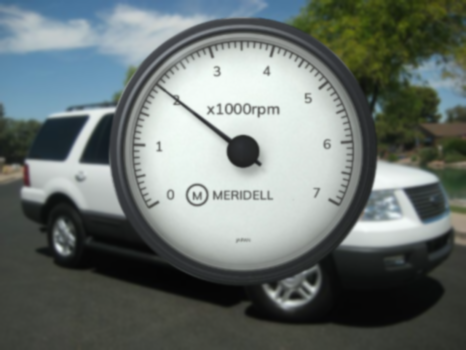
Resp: 2000 rpm
